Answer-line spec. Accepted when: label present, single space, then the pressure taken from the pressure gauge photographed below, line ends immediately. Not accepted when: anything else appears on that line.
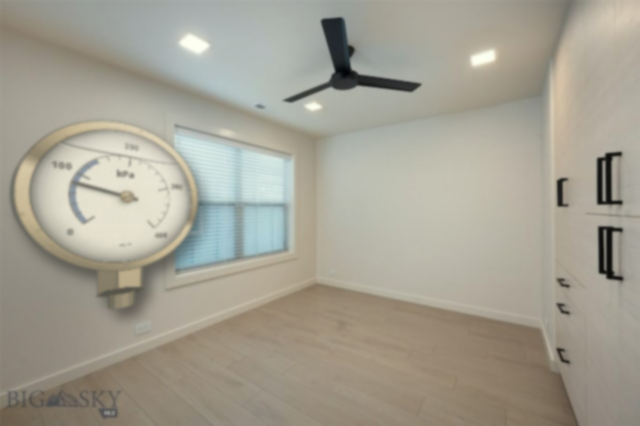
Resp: 80 kPa
